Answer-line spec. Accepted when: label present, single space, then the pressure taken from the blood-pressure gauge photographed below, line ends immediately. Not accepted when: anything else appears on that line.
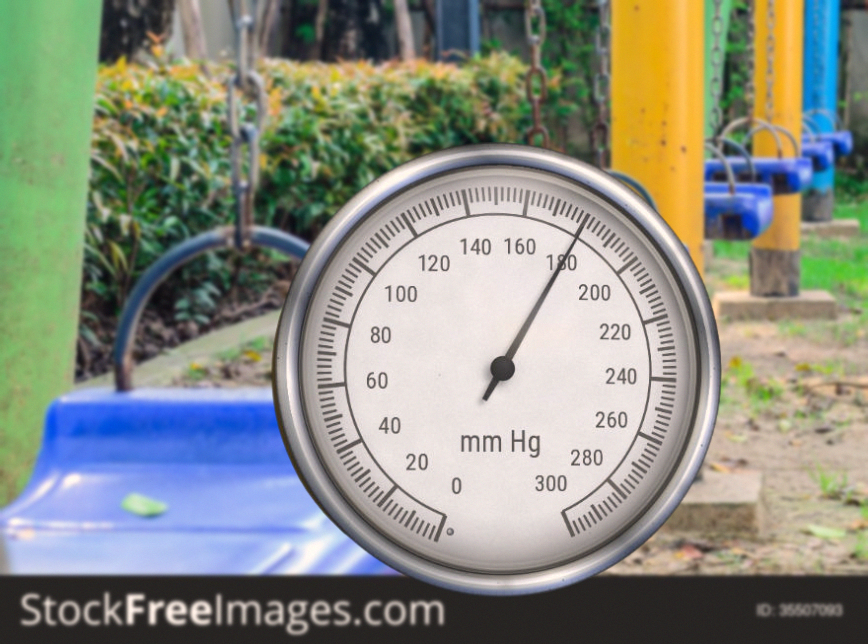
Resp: 180 mmHg
